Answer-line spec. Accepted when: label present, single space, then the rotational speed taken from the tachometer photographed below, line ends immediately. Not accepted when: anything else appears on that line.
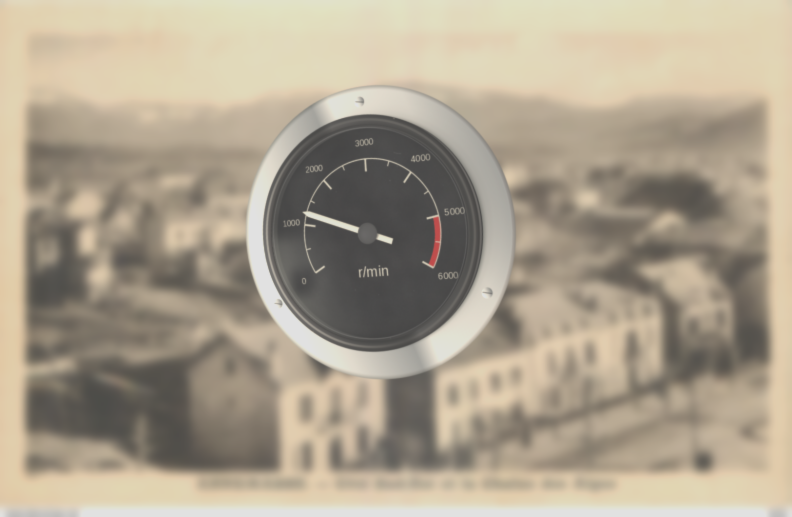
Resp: 1250 rpm
